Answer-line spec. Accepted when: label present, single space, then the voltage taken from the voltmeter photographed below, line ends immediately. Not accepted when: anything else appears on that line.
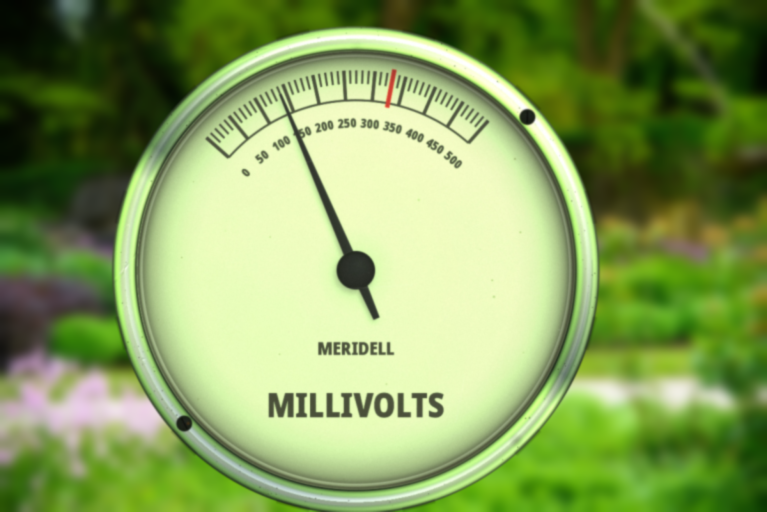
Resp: 140 mV
